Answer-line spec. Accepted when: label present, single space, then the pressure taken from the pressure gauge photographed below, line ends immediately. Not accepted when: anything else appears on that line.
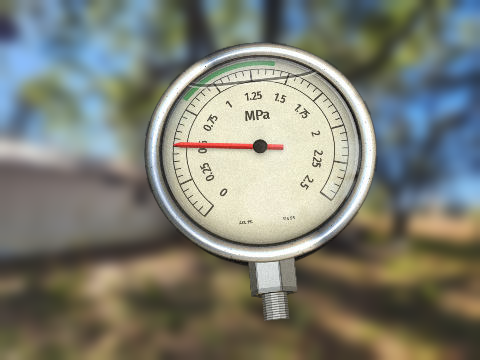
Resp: 0.5 MPa
